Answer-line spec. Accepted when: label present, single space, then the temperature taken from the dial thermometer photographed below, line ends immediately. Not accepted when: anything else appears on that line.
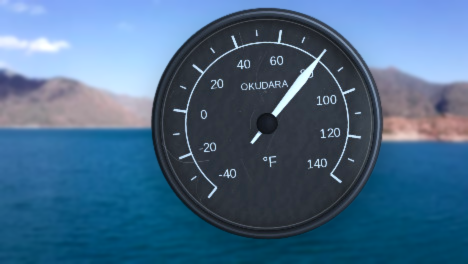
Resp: 80 °F
